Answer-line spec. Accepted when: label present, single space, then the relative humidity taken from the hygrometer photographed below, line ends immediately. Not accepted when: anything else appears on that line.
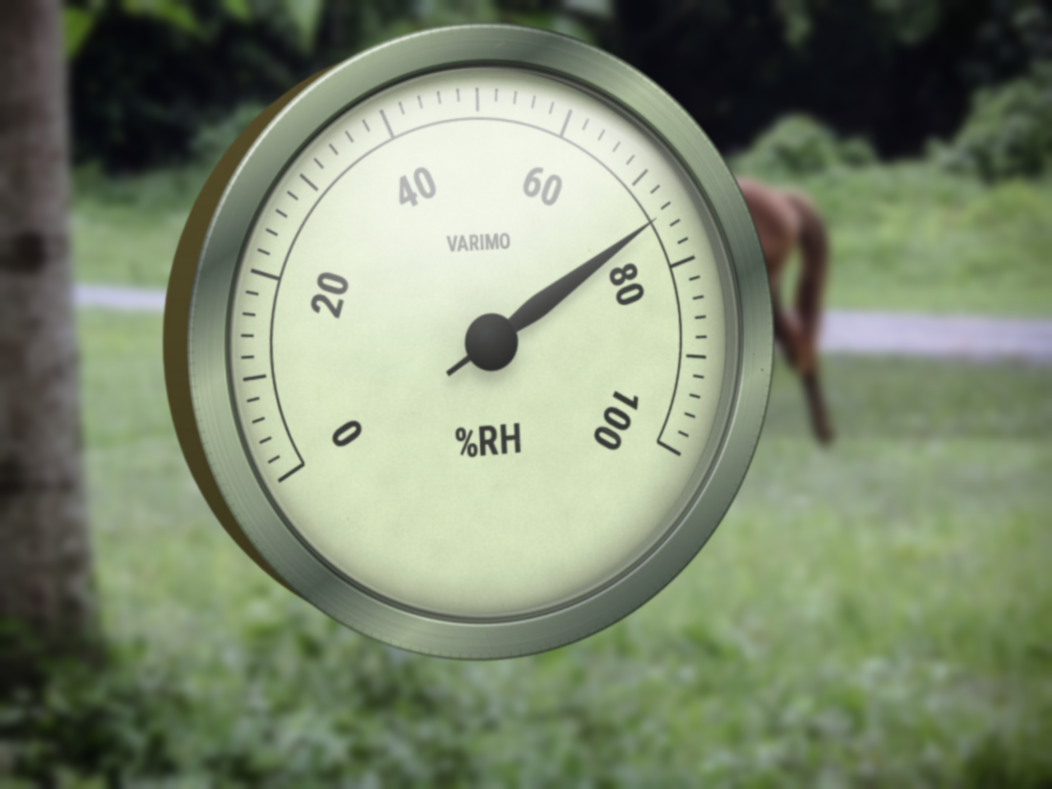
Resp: 74 %
